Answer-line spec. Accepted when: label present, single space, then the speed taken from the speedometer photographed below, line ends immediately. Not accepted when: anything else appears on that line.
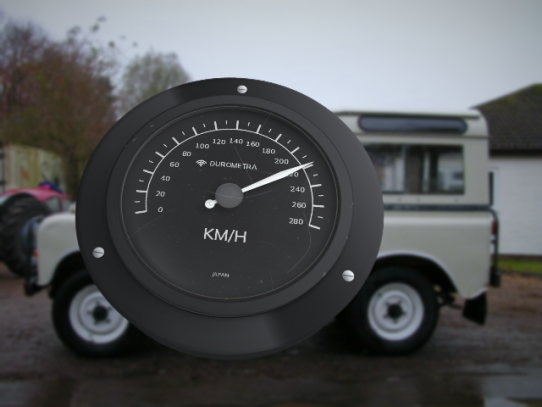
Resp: 220 km/h
